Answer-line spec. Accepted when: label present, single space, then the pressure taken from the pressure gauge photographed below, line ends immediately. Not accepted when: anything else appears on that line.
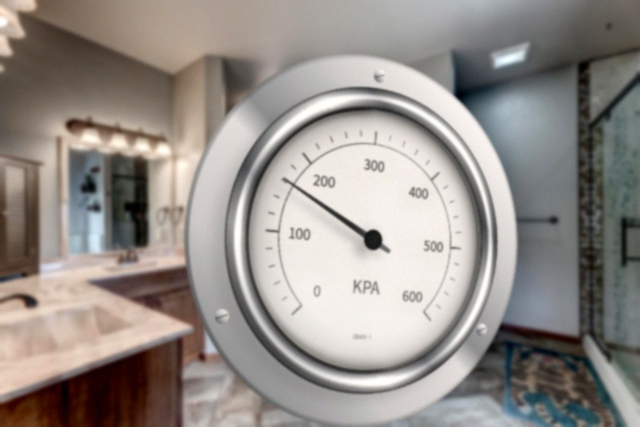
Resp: 160 kPa
